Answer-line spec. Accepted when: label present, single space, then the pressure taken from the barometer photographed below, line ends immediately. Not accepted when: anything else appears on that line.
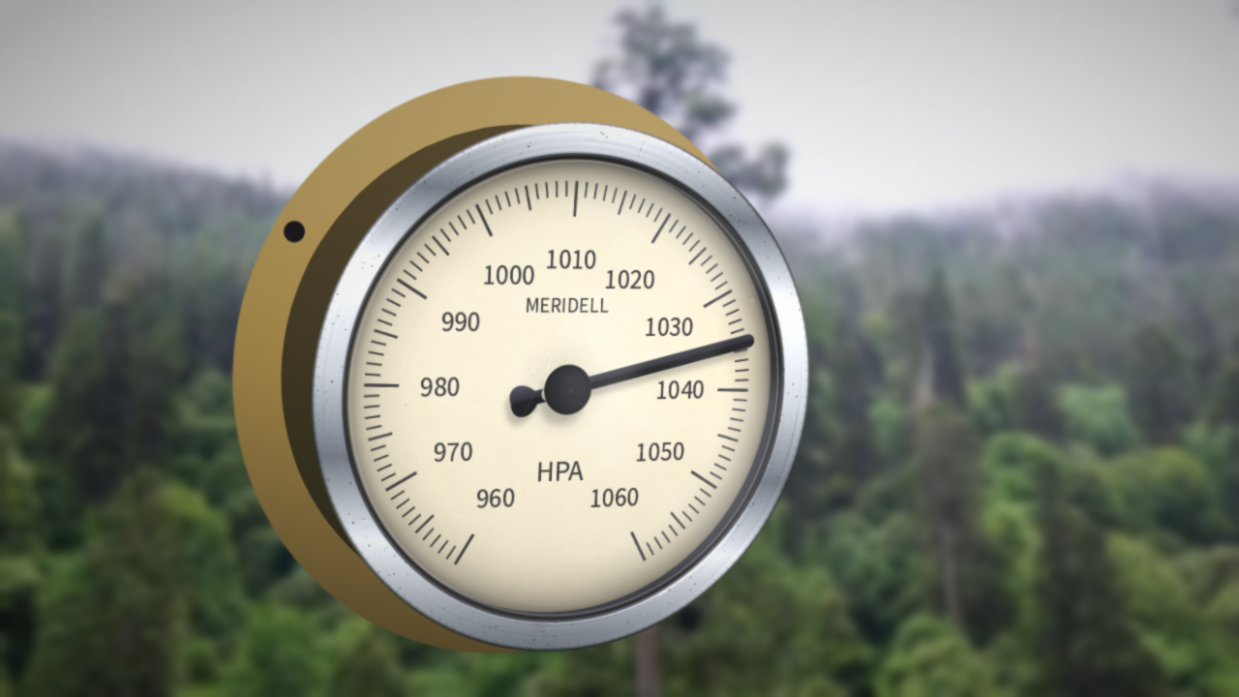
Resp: 1035 hPa
